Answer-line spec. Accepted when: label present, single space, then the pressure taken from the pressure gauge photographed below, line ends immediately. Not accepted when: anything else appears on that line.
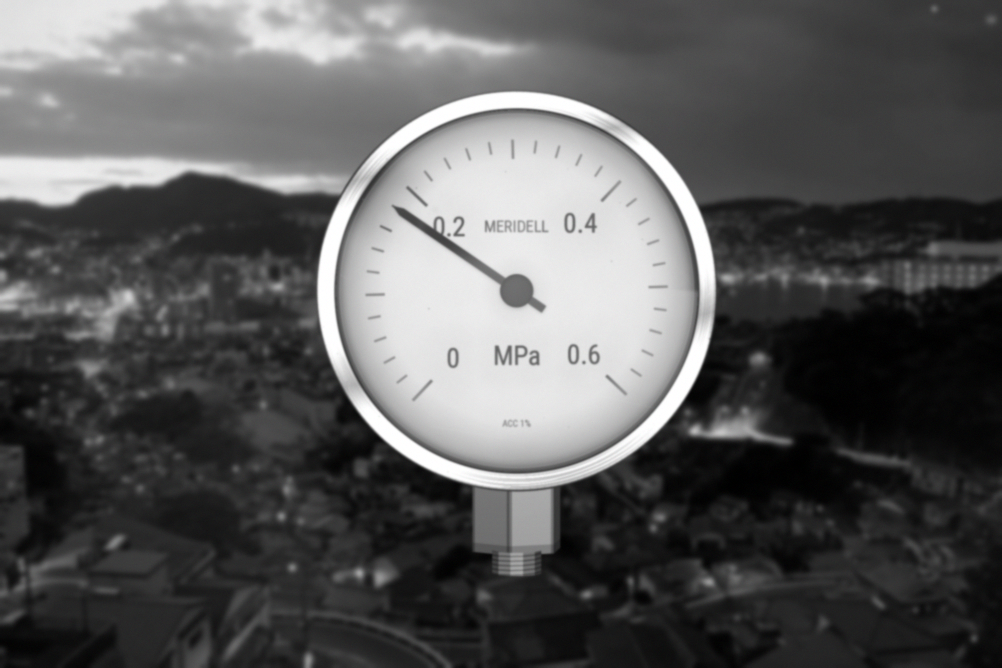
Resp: 0.18 MPa
